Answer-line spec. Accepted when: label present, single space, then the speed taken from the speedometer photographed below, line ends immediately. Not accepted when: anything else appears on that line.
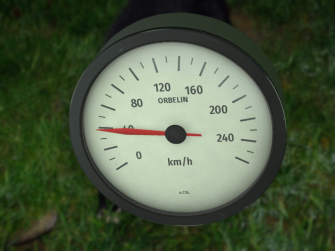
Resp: 40 km/h
